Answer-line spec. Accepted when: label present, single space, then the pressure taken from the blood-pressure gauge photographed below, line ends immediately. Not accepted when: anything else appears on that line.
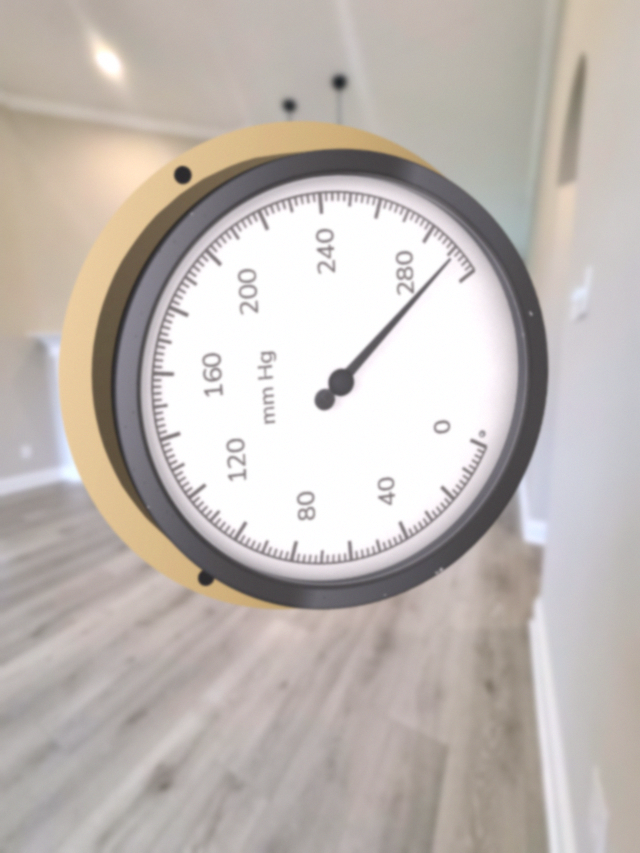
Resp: 290 mmHg
